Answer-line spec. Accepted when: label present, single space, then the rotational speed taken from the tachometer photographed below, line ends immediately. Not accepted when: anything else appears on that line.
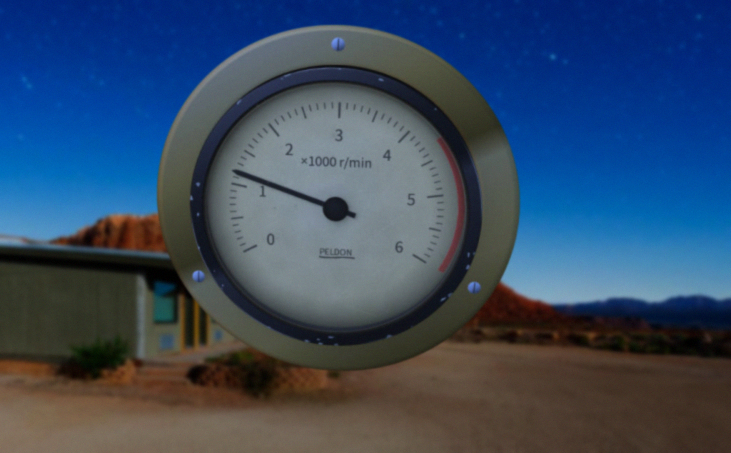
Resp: 1200 rpm
